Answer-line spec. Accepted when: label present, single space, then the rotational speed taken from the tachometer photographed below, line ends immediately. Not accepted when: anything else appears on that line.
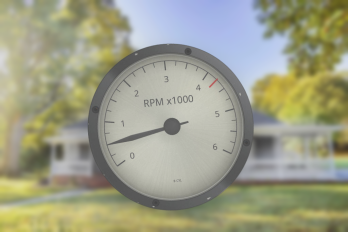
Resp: 500 rpm
